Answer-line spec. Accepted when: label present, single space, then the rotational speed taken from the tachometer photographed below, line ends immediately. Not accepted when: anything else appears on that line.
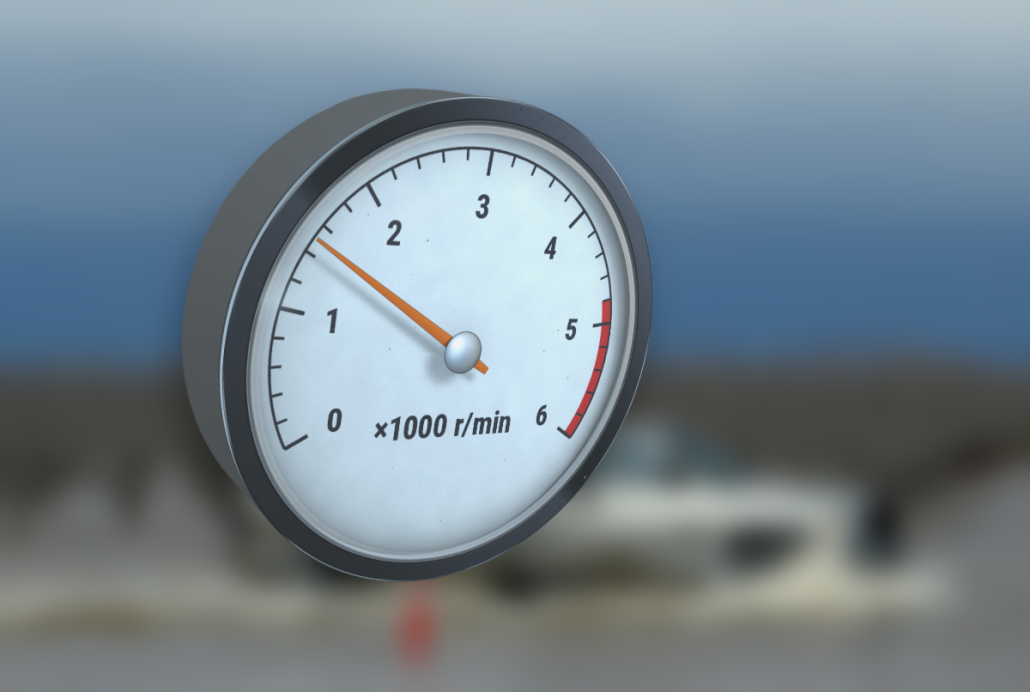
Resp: 1500 rpm
